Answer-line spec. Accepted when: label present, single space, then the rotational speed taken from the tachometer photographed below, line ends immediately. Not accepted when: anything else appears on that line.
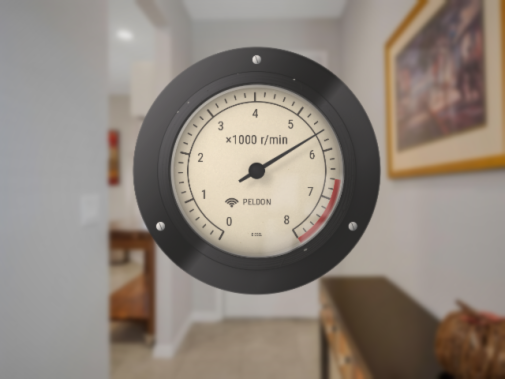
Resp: 5600 rpm
